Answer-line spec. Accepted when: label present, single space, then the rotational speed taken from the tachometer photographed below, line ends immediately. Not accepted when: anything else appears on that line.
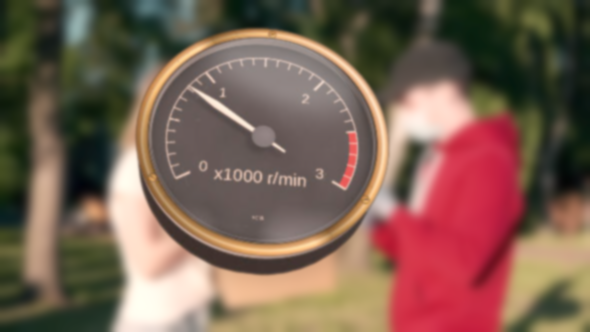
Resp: 800 rpm
